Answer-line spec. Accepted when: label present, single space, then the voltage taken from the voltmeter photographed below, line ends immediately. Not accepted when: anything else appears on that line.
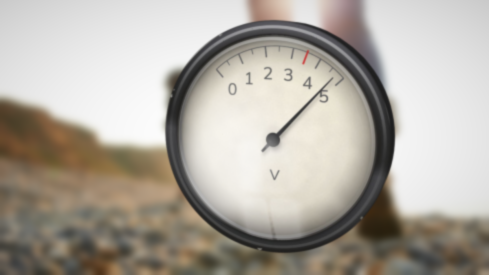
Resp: 4.75 V
